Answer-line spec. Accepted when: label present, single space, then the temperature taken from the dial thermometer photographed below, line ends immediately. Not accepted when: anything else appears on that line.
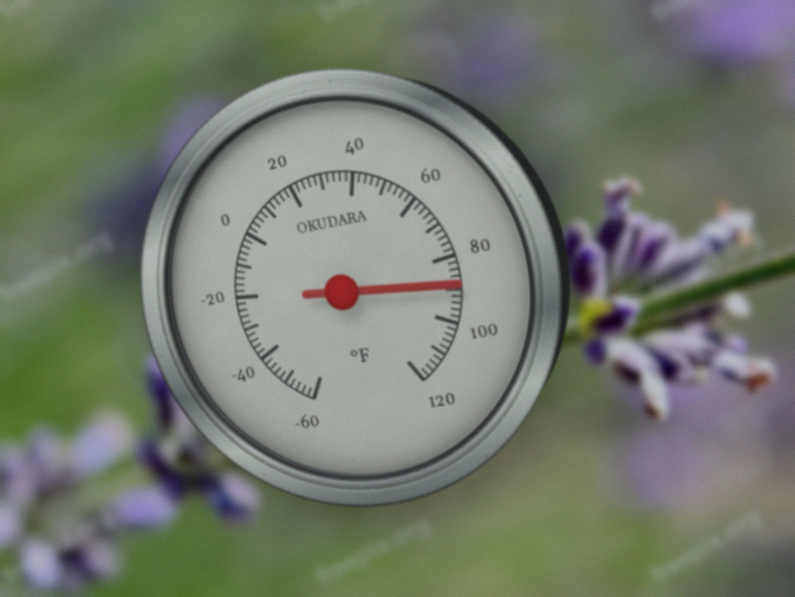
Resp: 88 °F
